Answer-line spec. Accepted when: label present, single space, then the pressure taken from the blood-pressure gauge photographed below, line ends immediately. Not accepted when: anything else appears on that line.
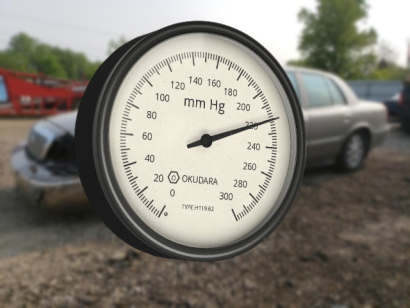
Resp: 220 mmHg
